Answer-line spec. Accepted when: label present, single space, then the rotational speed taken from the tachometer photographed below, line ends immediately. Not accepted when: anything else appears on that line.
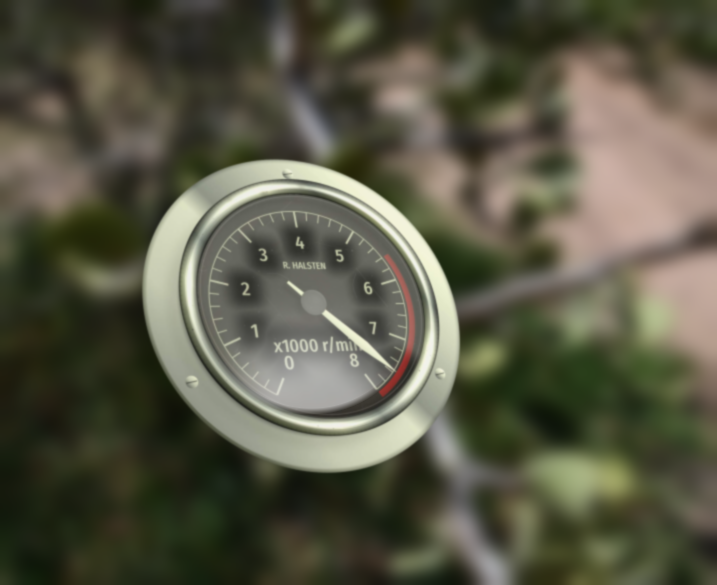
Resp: 7600 rpm
